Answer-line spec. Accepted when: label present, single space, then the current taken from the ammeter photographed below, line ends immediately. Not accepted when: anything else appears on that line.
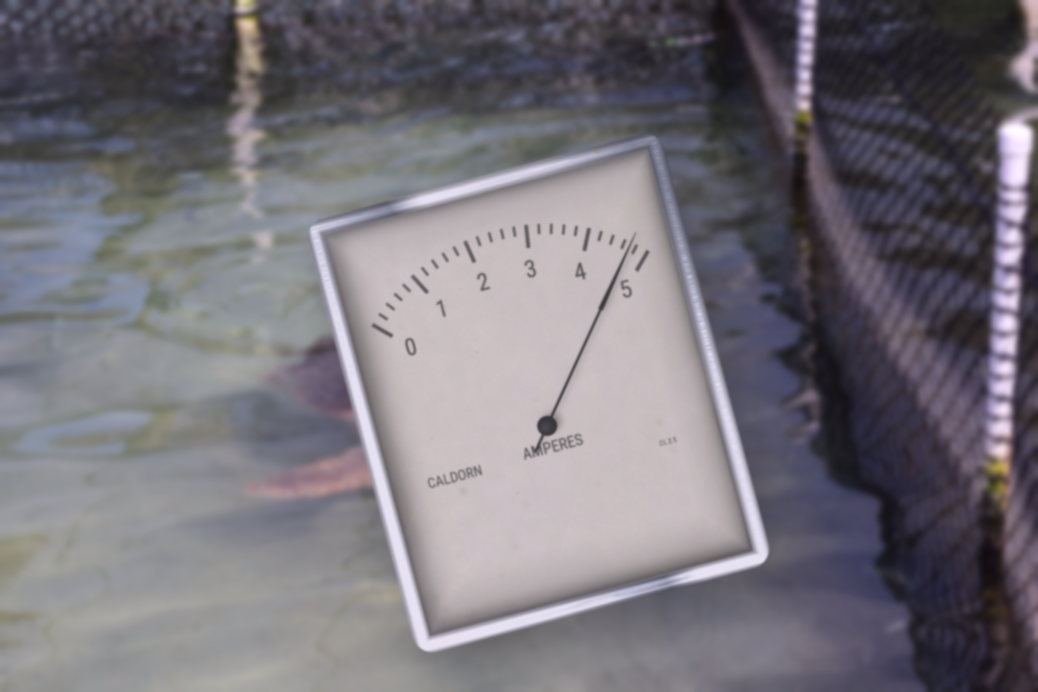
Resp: 4.7 A
